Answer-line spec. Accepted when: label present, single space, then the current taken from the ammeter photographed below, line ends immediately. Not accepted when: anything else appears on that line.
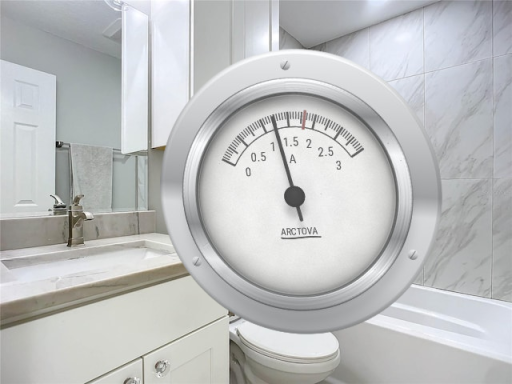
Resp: 1.25 A
